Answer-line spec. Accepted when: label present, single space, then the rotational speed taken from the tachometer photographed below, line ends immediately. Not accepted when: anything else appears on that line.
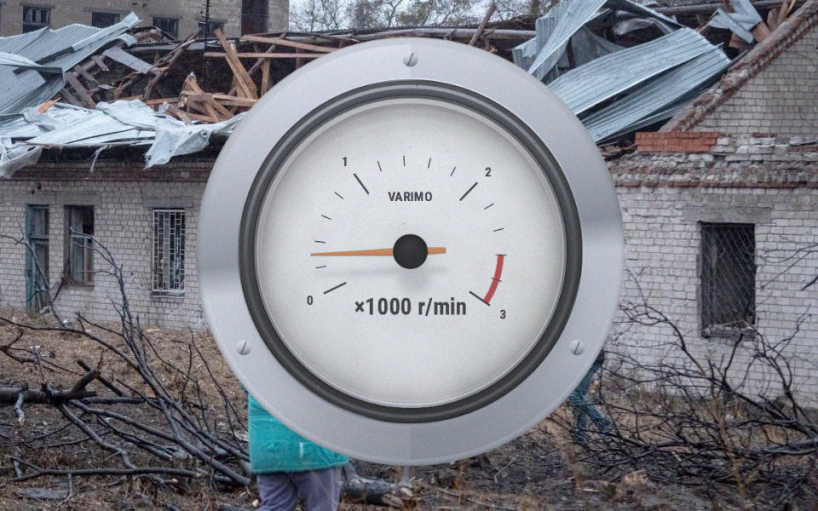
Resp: 300 rpm
